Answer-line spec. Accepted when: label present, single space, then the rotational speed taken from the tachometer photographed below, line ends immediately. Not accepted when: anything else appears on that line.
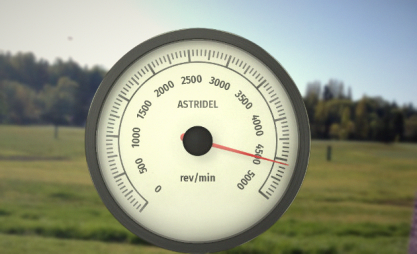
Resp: 4550 rpm
